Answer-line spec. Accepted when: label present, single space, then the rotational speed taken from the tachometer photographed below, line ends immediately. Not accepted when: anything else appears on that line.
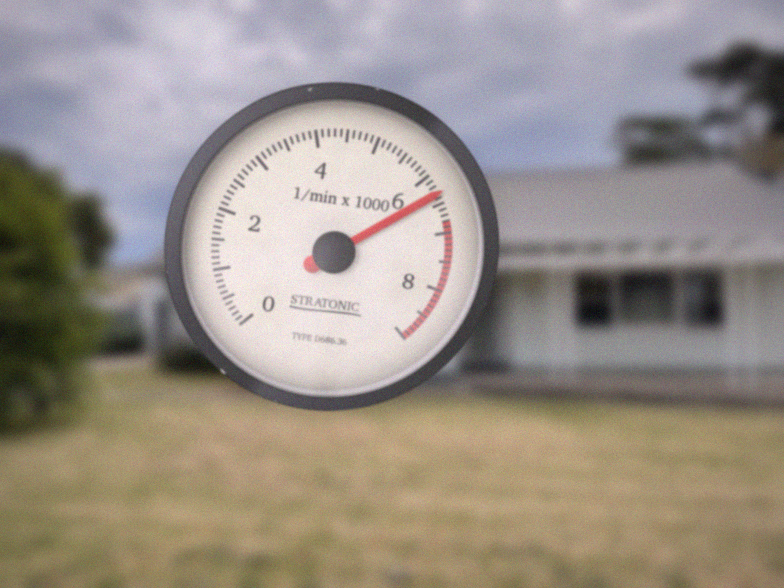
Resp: 6300 rpm
